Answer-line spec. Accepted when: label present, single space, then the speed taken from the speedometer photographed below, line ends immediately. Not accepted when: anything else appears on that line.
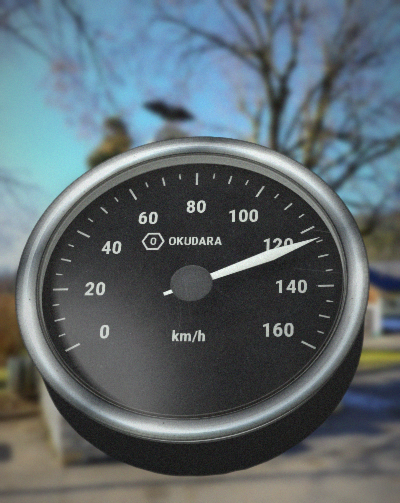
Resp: 125 km/h
